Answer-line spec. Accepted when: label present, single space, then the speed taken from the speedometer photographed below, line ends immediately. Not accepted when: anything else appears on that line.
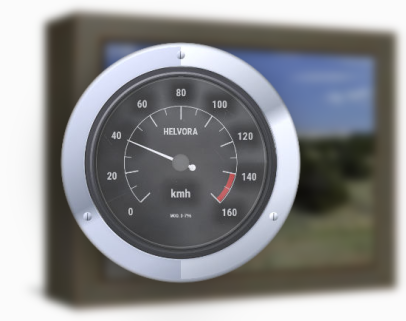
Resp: 40 km/h
